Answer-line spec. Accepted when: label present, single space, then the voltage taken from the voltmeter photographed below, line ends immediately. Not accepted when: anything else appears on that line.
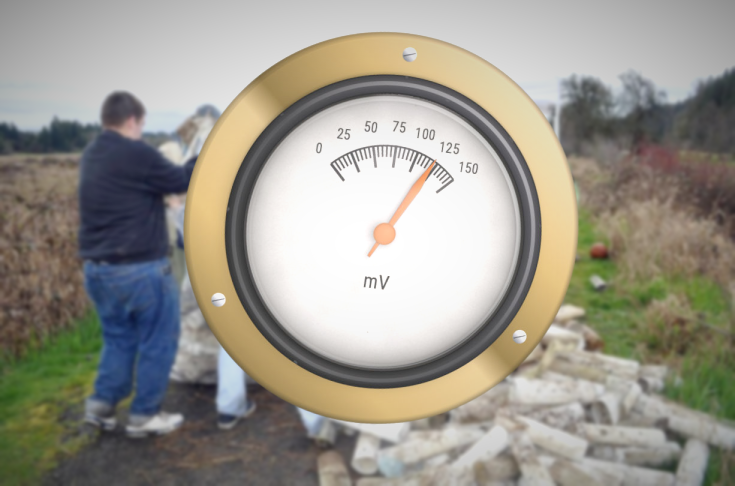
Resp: 120 mV
